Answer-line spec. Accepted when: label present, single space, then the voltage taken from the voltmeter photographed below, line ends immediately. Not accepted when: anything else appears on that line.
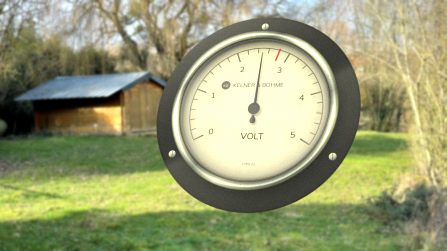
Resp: 2.5 V
